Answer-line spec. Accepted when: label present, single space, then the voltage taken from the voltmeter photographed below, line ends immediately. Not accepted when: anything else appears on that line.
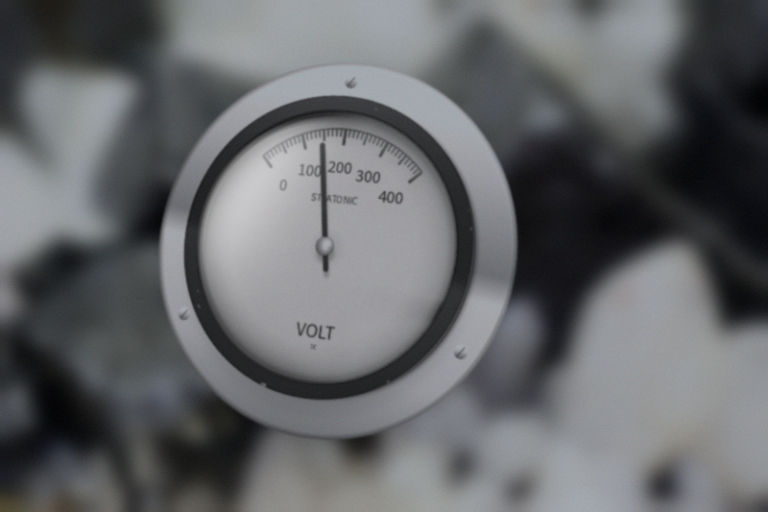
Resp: 150 V
